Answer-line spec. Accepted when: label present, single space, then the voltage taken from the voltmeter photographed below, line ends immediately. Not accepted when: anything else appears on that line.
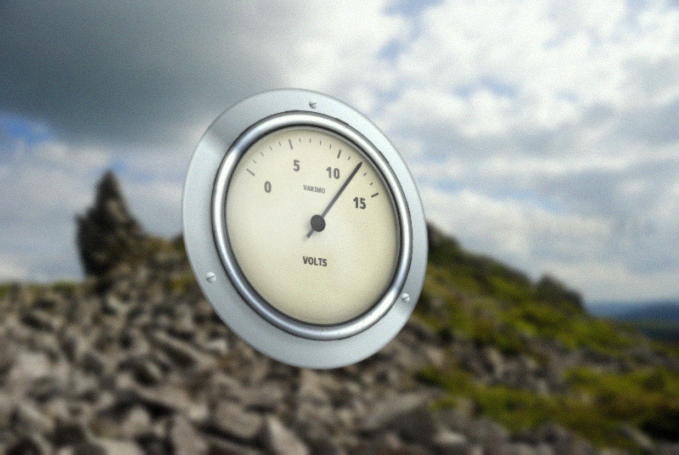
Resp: 12 V
